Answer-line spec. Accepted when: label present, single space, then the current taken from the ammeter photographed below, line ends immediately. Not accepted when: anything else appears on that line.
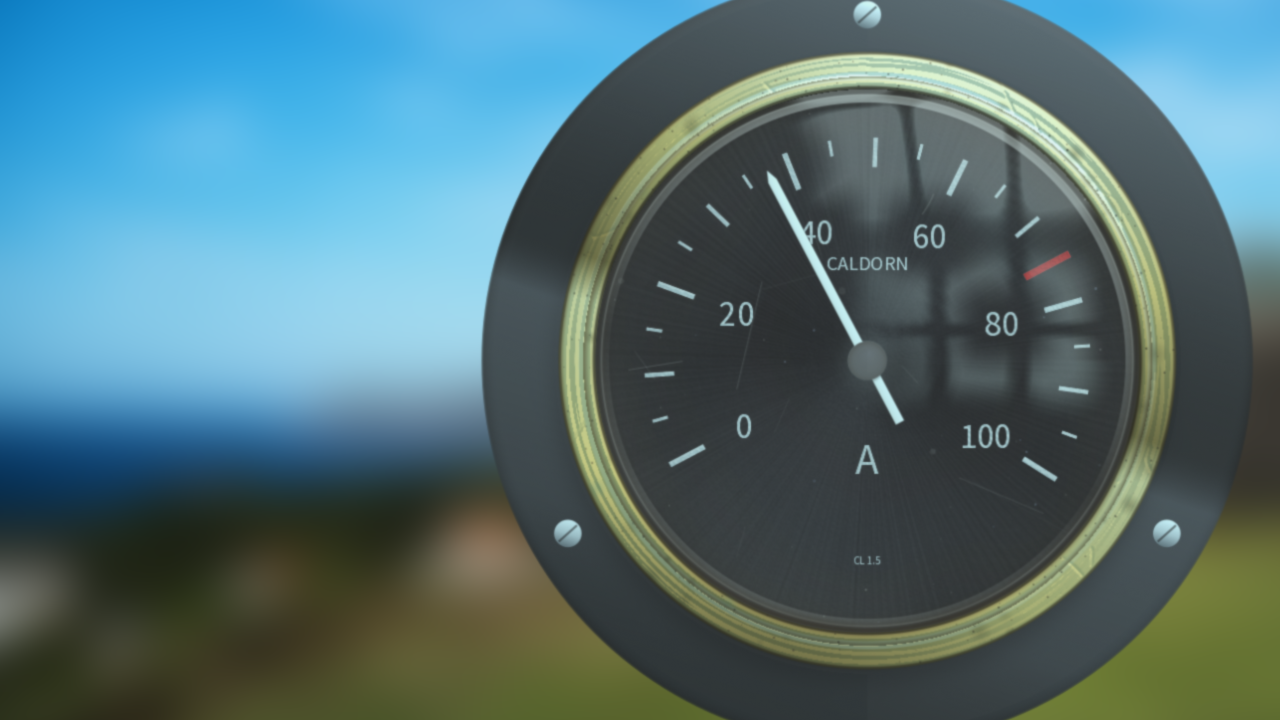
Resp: 37.5 A
